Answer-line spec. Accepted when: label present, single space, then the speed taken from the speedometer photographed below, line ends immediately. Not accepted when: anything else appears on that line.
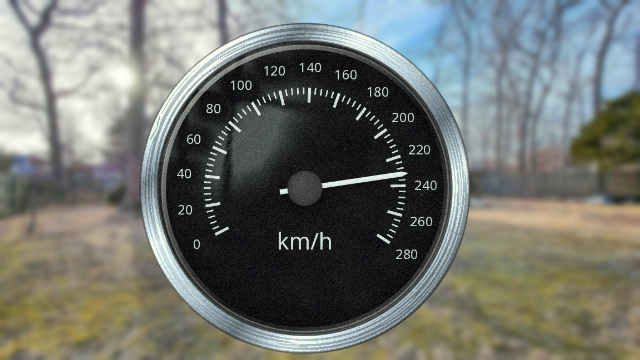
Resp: 232 km/h
